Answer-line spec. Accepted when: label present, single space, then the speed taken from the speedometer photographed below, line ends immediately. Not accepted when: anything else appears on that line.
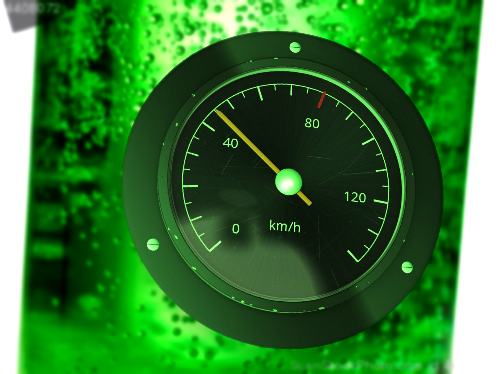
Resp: 45 km/h
